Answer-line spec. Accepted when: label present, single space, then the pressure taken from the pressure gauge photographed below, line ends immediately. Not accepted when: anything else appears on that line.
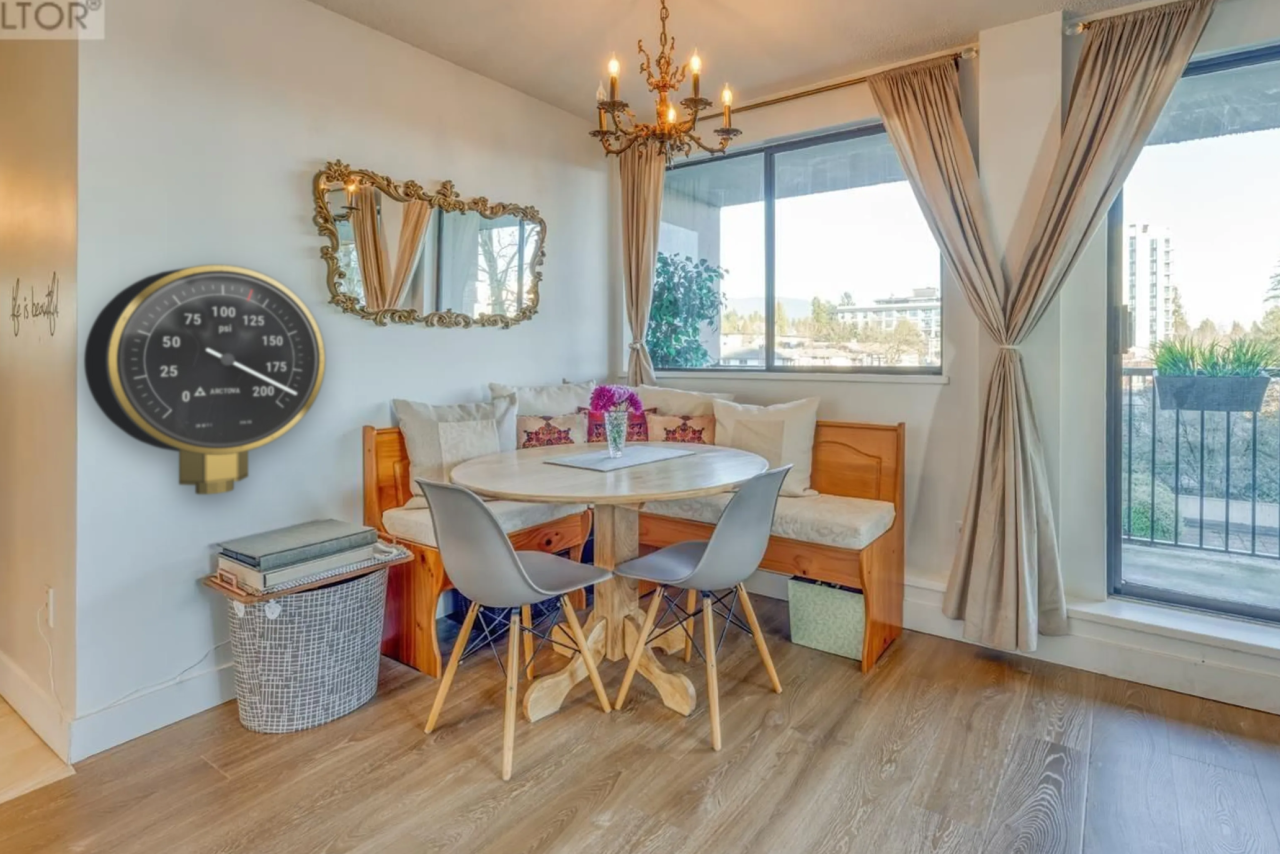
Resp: 190 psi
